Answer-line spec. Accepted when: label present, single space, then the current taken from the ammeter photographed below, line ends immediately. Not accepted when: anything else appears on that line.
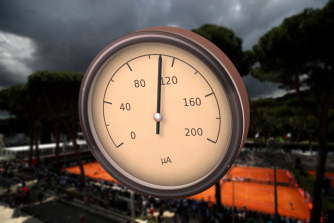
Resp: 110 µA
